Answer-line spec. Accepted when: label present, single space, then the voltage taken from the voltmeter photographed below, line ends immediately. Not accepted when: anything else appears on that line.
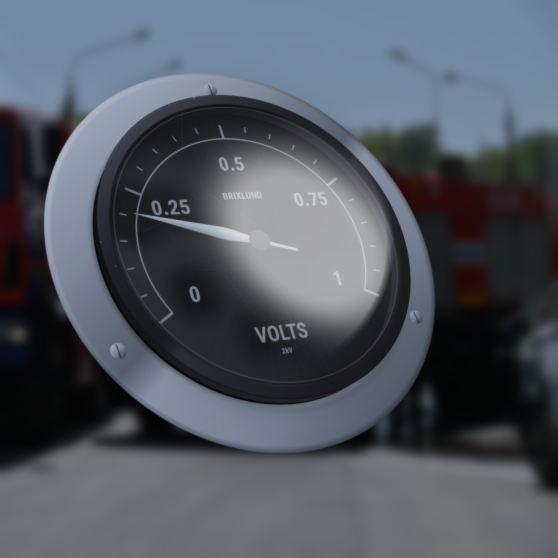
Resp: 0.2 V
